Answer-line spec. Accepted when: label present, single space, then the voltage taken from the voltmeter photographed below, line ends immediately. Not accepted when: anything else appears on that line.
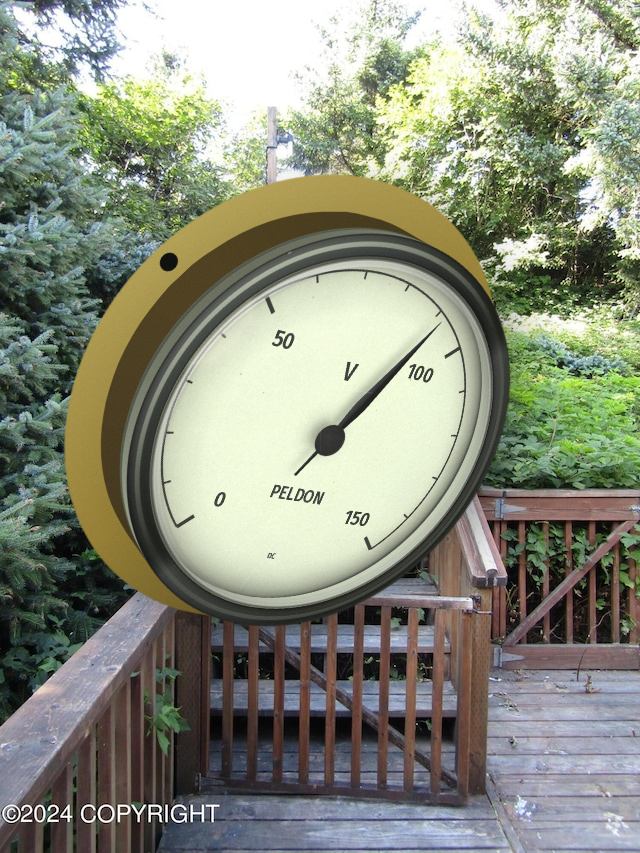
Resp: 90 V
